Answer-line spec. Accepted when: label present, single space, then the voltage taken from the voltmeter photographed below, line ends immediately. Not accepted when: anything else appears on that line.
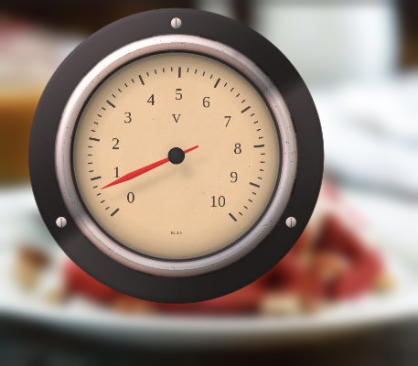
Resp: 0.7 V
